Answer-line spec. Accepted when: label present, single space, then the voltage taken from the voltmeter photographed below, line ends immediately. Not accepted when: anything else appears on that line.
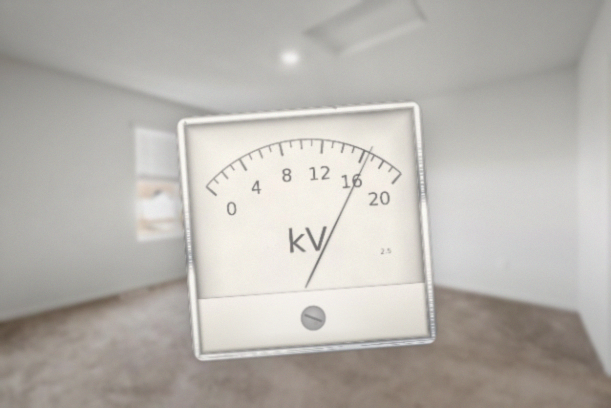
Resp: 16.5 kV
